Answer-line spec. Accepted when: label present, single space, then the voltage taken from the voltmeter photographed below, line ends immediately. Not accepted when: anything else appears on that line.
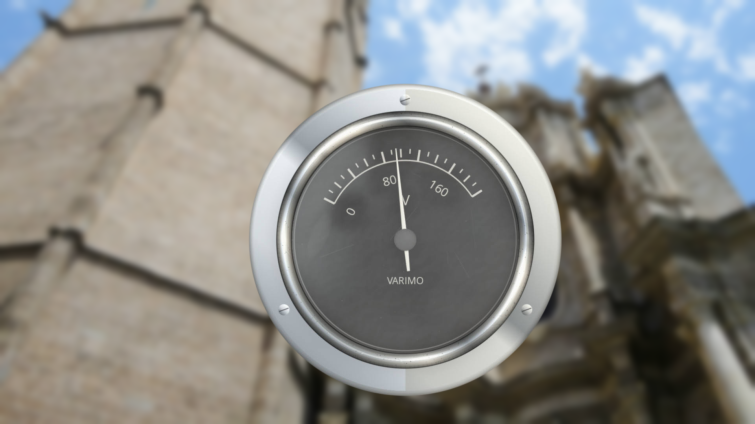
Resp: 95 V
